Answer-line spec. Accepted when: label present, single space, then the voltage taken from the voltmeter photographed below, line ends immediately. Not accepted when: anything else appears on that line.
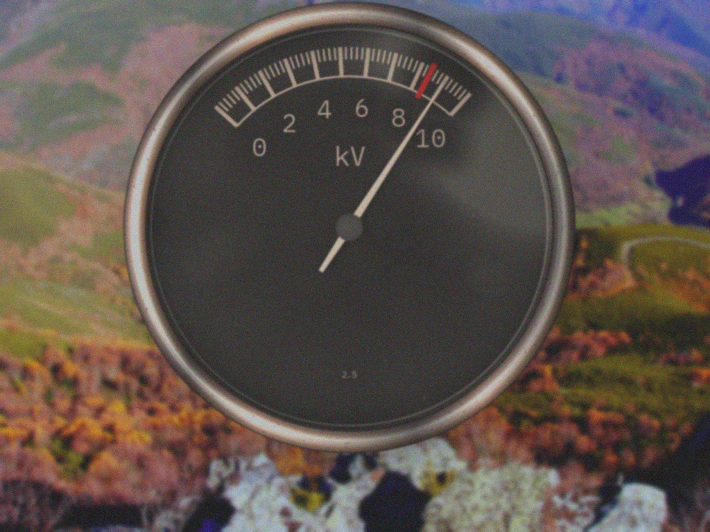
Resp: 9 kV
